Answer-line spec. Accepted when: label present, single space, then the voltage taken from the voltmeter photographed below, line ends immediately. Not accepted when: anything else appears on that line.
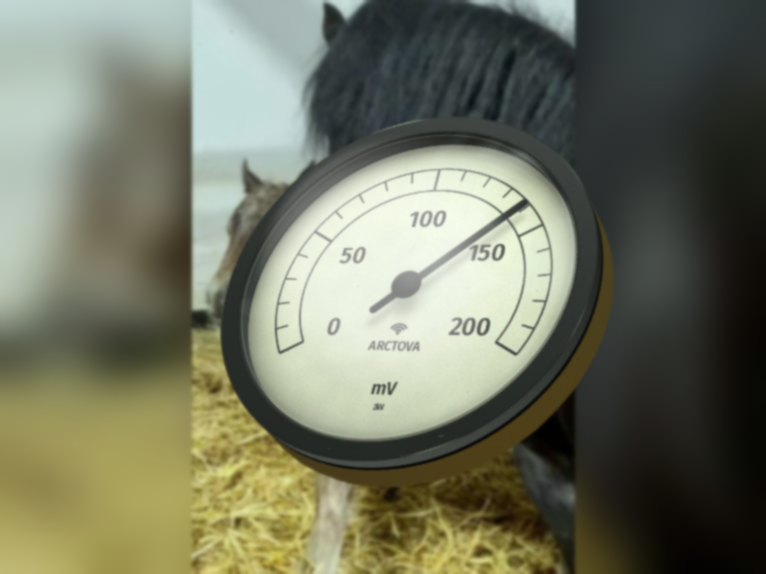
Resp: 140 mV
